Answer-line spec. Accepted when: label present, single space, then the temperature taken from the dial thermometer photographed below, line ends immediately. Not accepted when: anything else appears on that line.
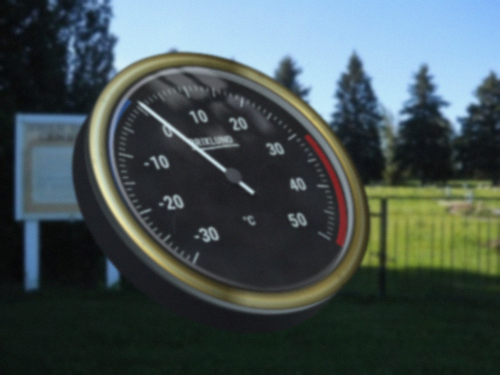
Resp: 0 °C
